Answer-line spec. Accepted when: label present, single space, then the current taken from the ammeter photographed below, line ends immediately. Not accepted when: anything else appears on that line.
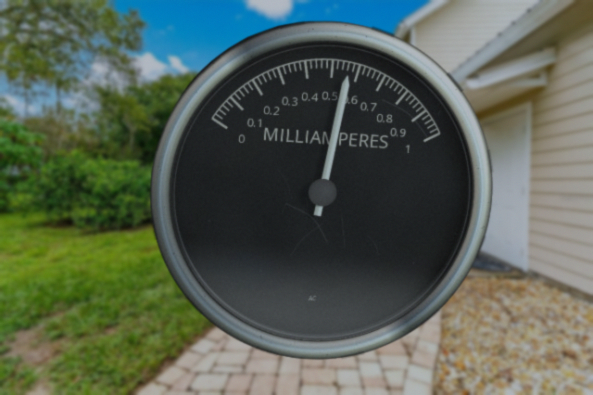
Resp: 0.56 mA
